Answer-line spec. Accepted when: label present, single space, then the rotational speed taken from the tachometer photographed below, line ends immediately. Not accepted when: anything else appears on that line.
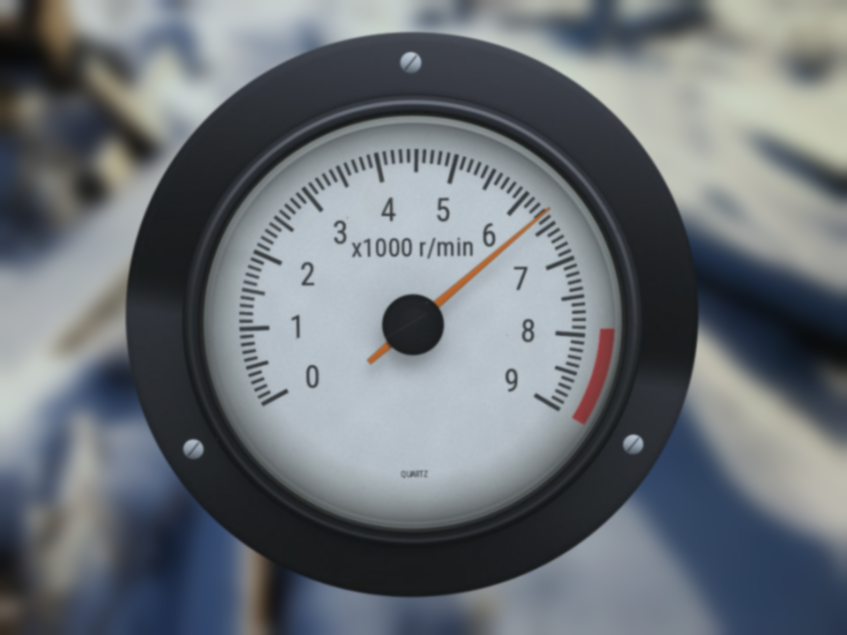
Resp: 6300 rpm
